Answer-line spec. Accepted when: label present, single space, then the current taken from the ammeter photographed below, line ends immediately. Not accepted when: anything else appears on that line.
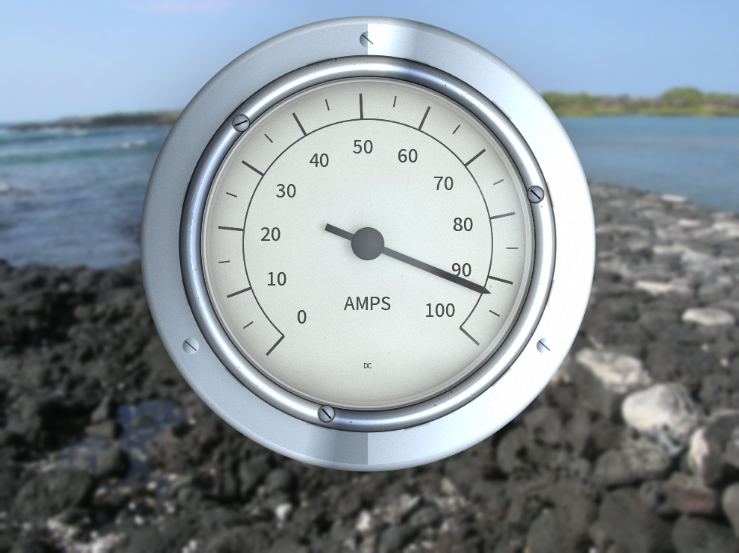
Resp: 92.5 A
